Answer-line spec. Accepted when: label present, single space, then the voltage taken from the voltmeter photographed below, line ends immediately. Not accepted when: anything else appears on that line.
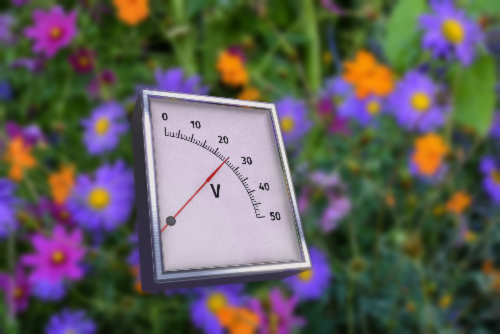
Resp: 25 V
